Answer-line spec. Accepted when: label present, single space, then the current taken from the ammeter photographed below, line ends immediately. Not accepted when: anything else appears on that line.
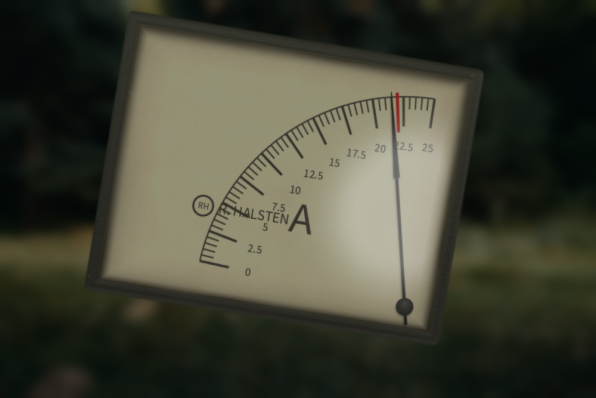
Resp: 21.5 A
